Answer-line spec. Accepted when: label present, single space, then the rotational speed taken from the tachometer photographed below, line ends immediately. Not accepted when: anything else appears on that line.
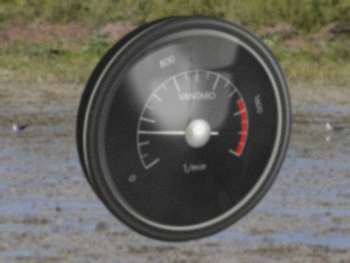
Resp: 300 rpm
